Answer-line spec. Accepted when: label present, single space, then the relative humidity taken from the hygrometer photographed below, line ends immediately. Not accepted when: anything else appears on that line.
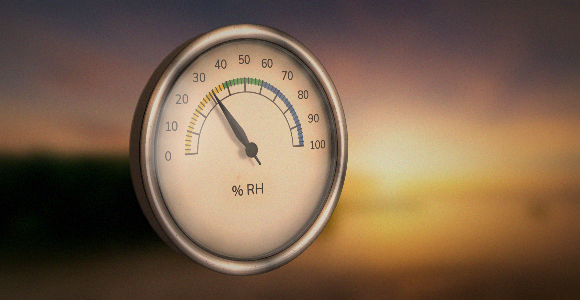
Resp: 30 %
